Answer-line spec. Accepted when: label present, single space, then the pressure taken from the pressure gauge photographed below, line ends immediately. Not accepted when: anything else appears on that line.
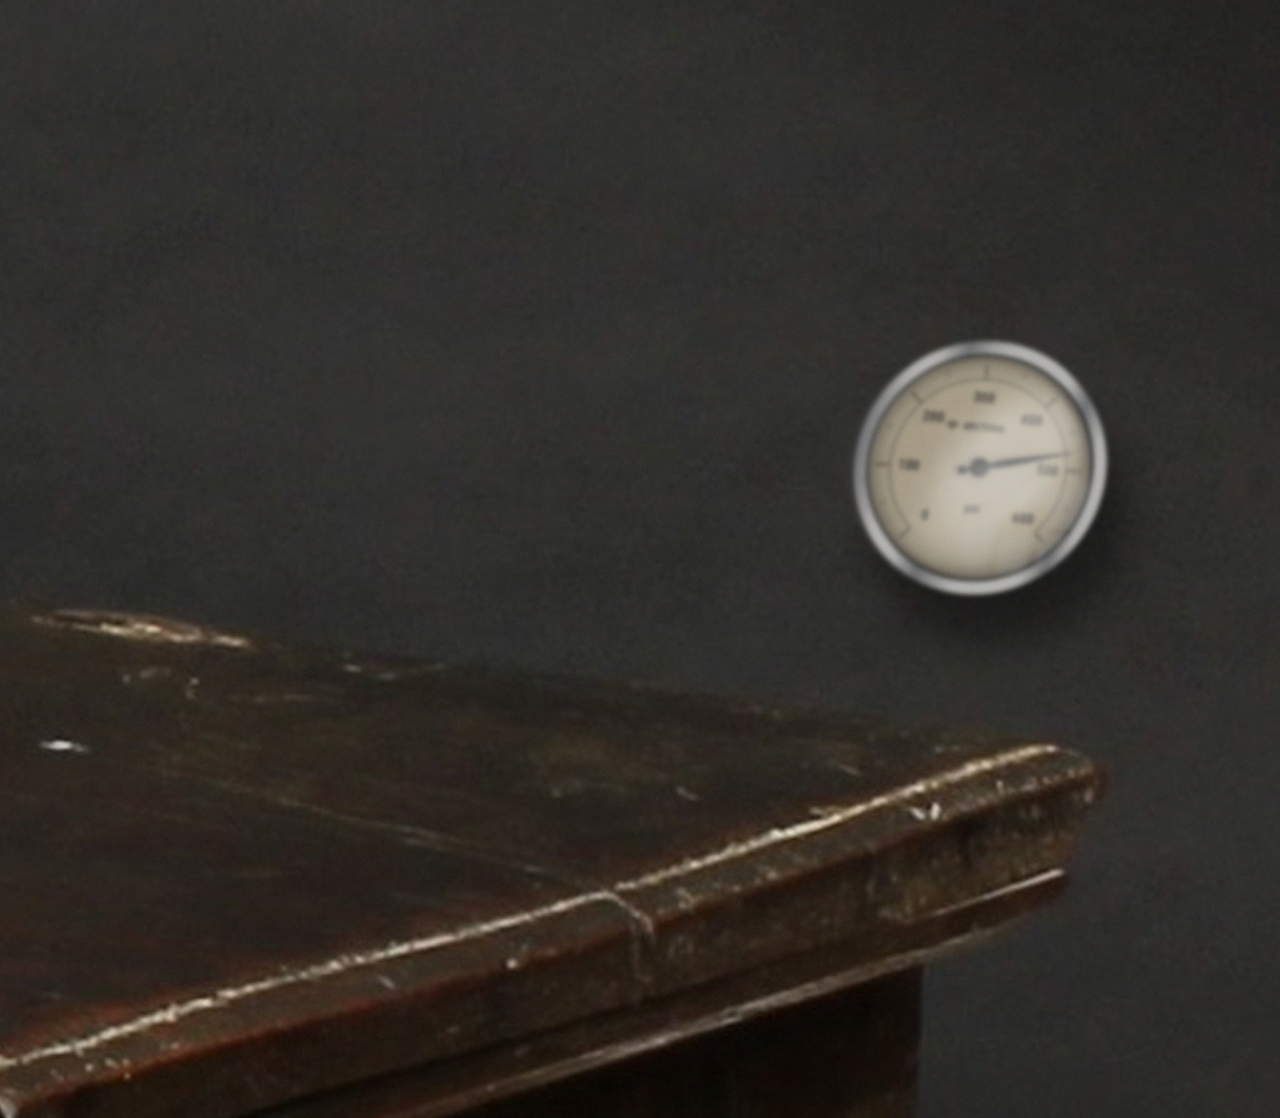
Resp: 475 psi
